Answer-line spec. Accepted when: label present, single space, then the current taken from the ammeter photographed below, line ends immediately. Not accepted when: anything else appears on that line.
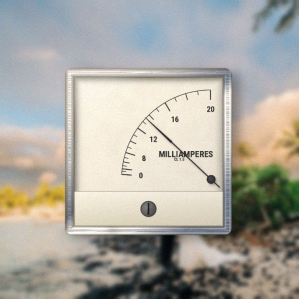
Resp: 13.5 mA
